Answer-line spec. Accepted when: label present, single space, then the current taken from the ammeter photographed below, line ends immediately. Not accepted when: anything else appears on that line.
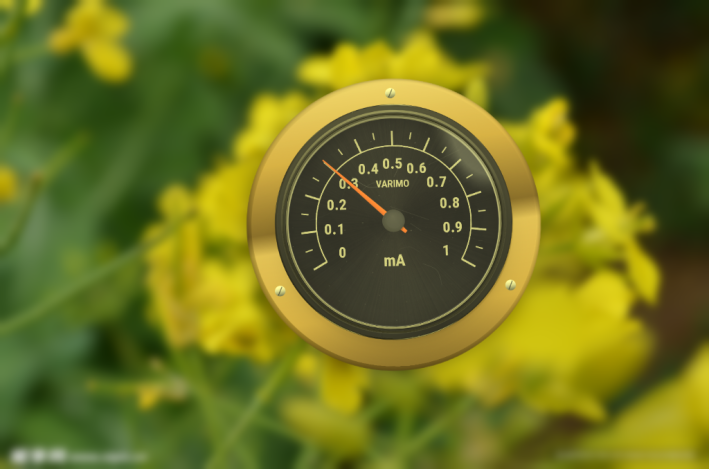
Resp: 0.3 mA
